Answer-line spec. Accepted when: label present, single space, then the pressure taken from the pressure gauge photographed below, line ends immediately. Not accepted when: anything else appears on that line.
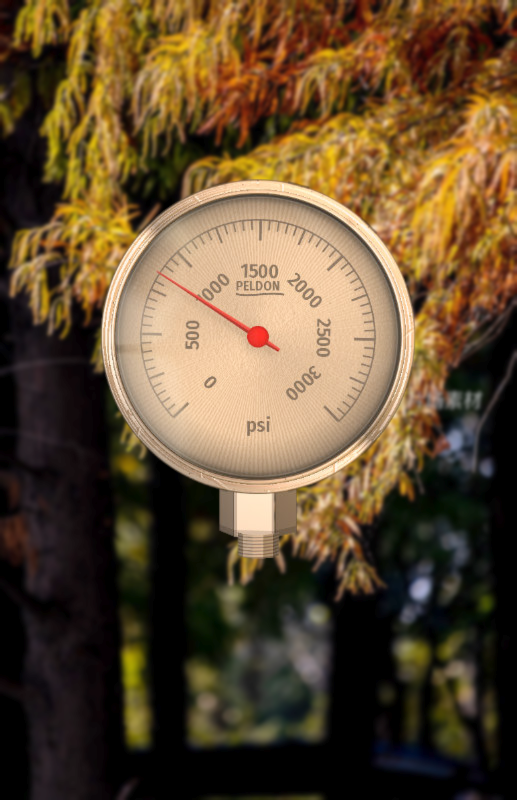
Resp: 850 psi
